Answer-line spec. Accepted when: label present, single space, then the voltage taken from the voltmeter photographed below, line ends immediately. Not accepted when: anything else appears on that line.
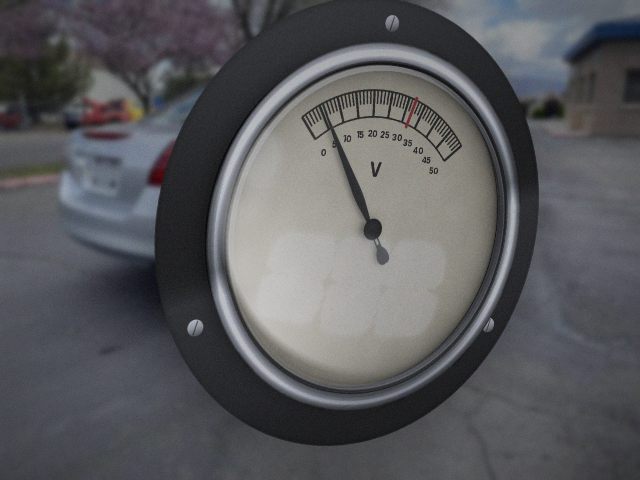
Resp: 5 V
